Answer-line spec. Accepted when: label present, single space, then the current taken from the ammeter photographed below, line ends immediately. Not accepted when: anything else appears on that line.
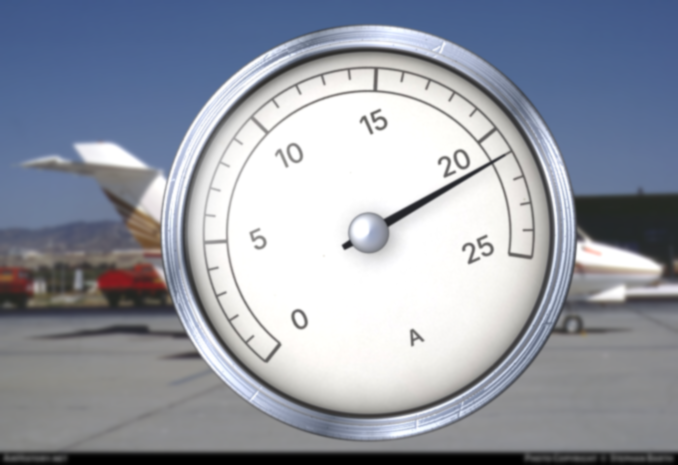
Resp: 21 A
